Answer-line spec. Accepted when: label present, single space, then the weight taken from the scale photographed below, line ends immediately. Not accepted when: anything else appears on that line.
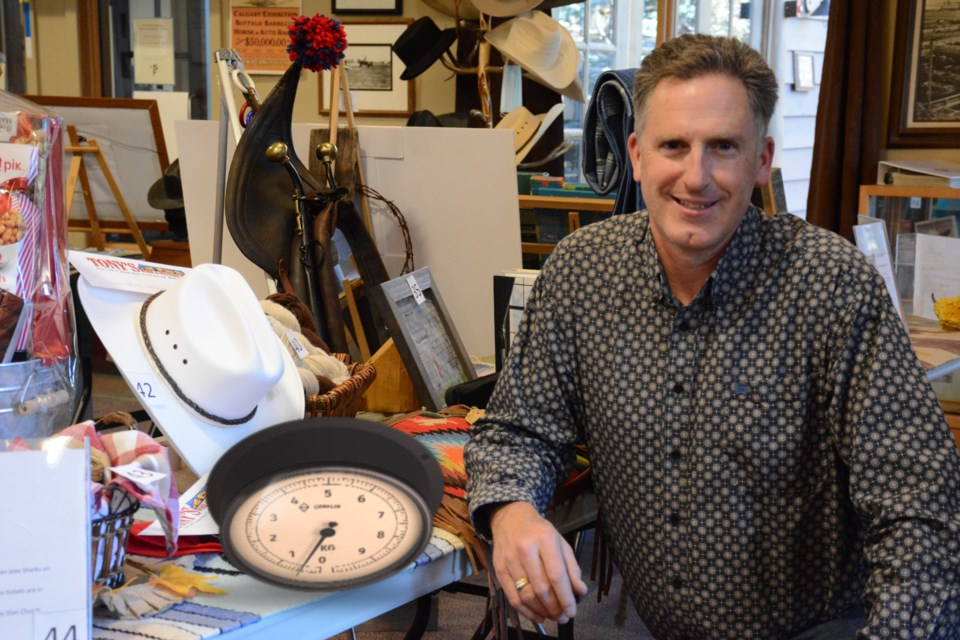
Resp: 0.5 kg
